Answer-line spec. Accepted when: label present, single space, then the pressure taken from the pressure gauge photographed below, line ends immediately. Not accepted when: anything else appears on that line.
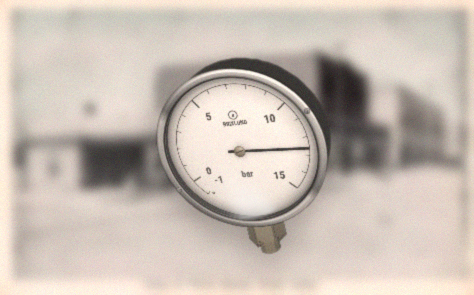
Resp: 12.5 bar
